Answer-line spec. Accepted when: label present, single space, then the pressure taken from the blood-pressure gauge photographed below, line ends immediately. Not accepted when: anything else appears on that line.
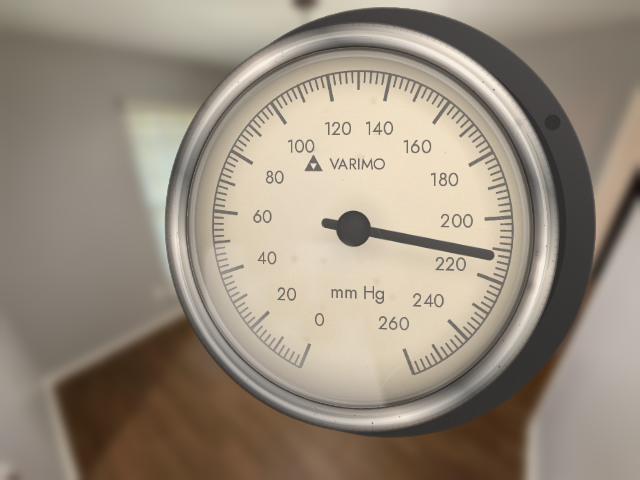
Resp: 212 mmHg
